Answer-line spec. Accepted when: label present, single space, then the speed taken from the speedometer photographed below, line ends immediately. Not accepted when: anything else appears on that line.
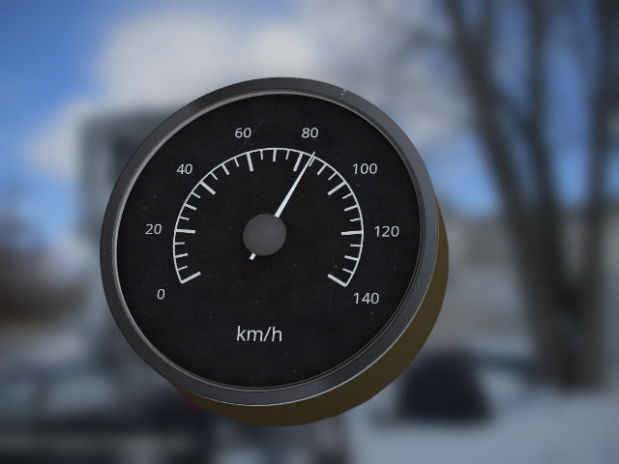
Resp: 85 km/h
